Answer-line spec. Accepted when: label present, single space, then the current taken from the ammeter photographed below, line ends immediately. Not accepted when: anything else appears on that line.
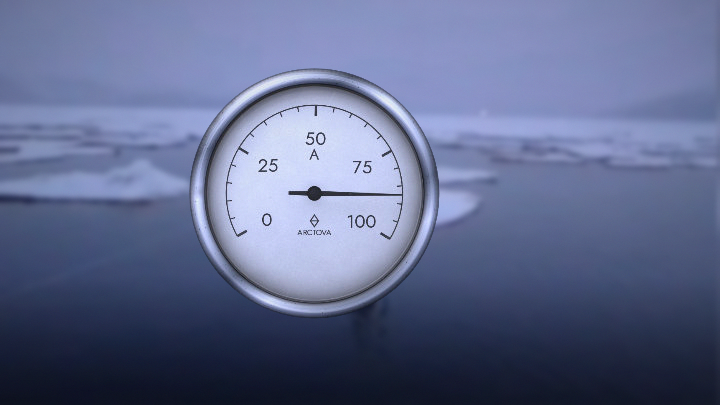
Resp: 87.5 A
